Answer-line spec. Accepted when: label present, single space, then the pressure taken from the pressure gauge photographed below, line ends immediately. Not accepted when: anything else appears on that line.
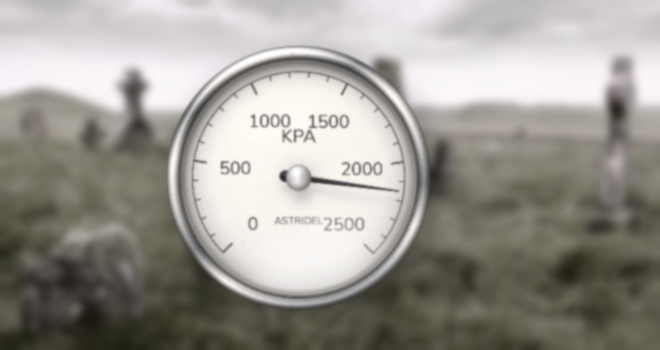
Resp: 2150 kPa
